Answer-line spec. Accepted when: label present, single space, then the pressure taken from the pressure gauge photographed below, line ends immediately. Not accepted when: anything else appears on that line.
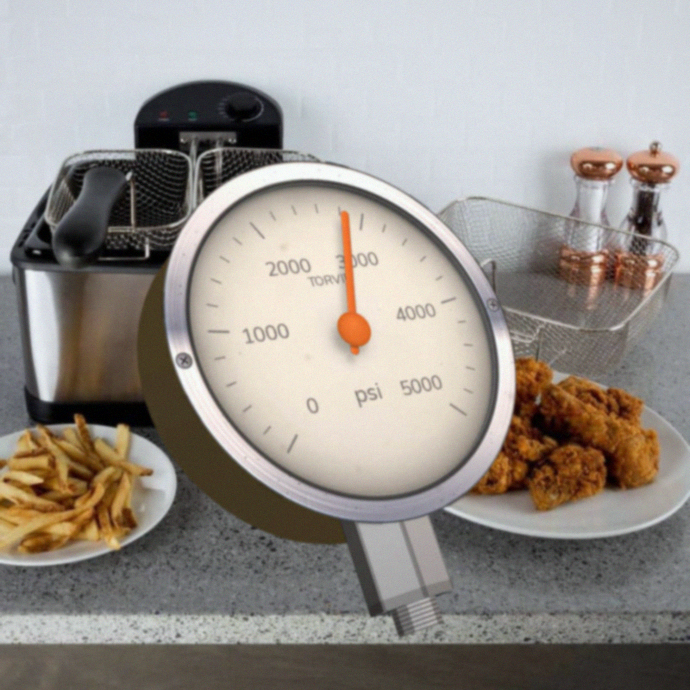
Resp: 2800 psi
